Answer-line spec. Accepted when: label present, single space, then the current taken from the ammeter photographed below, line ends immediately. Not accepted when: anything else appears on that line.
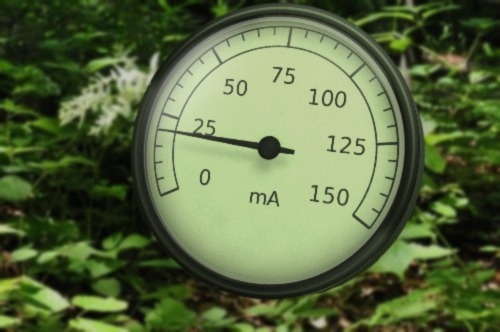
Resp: 20 mA
